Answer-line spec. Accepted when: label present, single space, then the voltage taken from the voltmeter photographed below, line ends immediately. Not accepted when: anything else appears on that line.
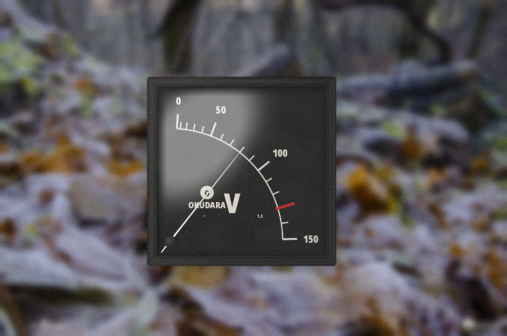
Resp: 80 V
